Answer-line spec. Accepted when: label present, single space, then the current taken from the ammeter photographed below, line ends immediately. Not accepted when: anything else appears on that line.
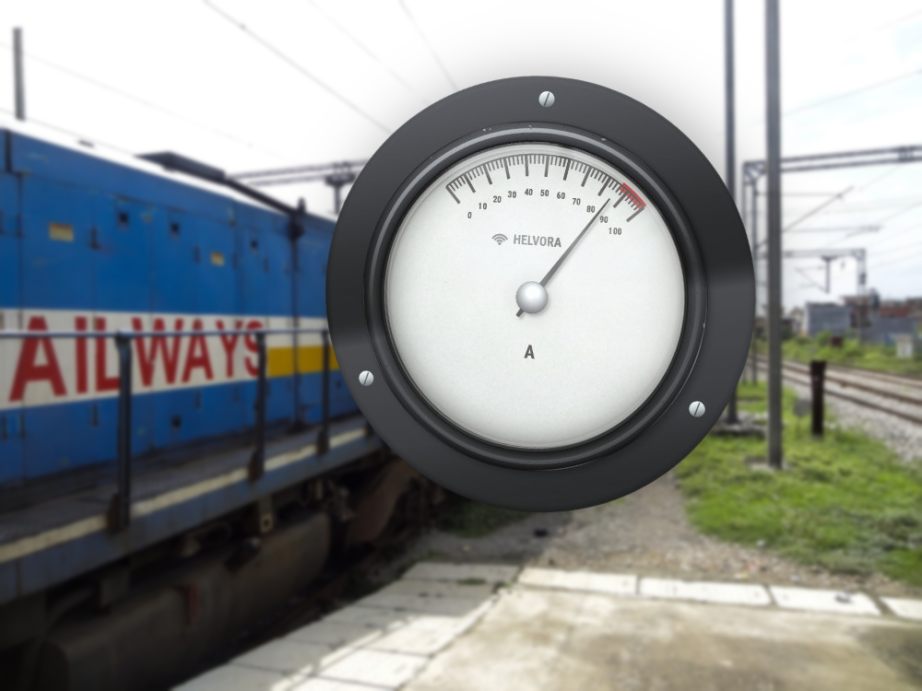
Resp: 86 A
